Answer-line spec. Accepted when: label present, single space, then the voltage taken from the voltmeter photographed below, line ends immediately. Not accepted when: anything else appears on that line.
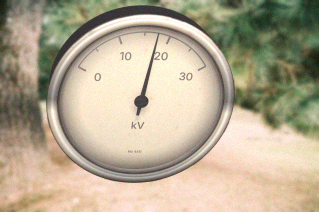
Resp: 17.5 kV
